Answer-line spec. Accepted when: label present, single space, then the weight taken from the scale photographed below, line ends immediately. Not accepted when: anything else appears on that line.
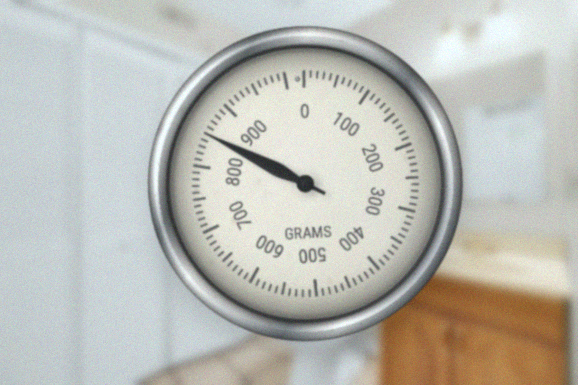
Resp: 850 g
